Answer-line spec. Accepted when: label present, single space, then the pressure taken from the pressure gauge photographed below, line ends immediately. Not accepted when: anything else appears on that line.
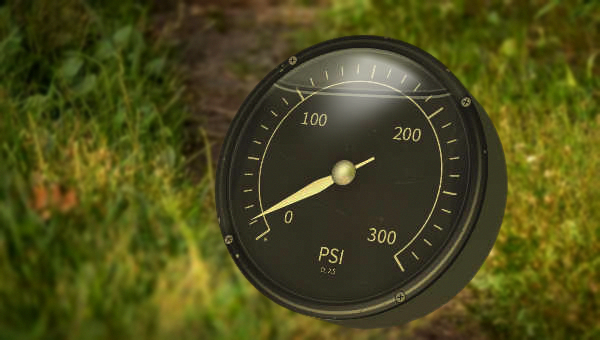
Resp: 10 psi
